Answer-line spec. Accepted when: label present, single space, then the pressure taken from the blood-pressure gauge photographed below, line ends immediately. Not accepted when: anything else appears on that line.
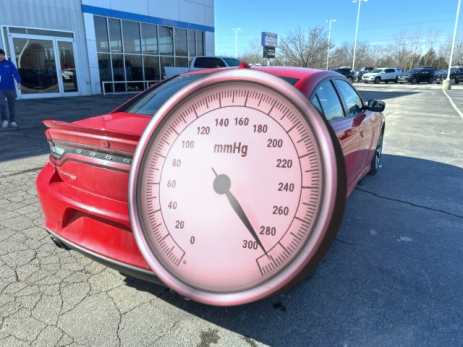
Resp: 290 mmHg
